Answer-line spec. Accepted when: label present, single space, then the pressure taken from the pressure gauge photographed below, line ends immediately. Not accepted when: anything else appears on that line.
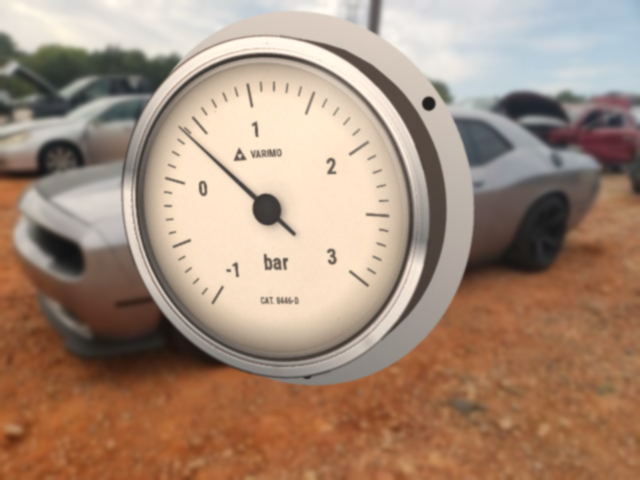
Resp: 0.4 bar
